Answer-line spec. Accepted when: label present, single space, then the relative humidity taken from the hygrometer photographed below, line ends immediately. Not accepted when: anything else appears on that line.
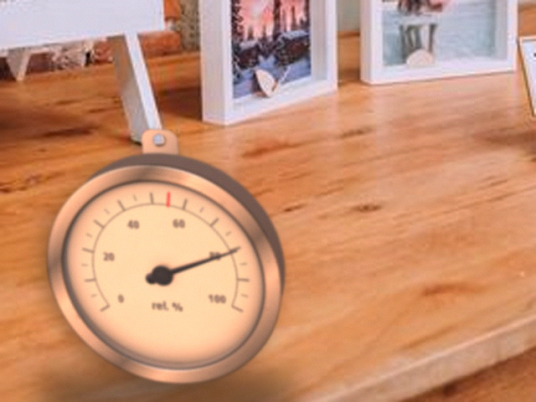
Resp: 80 %
